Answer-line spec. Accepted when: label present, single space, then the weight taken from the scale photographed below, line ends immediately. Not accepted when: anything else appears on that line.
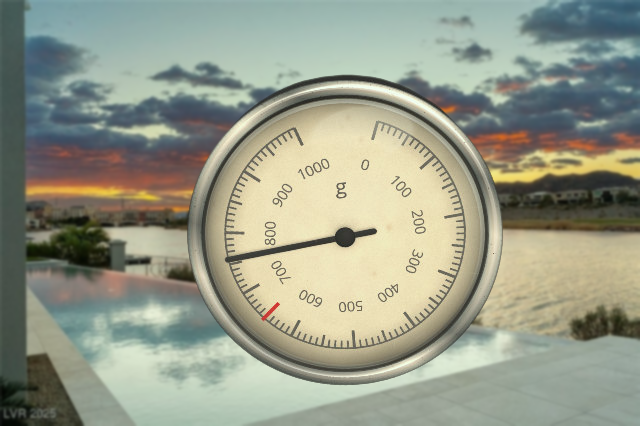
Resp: 760 g
